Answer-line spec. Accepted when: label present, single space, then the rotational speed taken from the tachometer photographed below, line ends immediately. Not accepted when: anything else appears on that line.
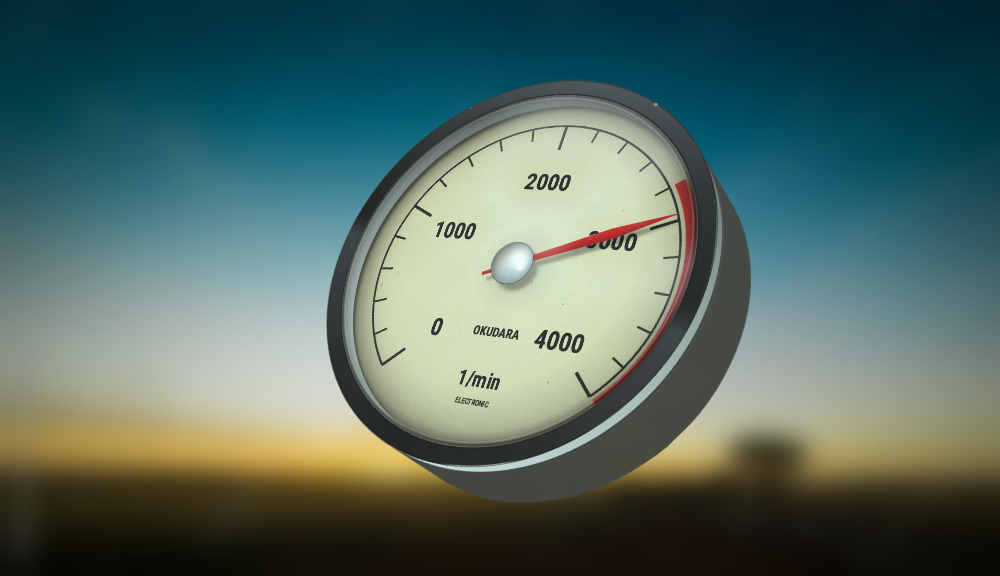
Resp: 3000 rpm
